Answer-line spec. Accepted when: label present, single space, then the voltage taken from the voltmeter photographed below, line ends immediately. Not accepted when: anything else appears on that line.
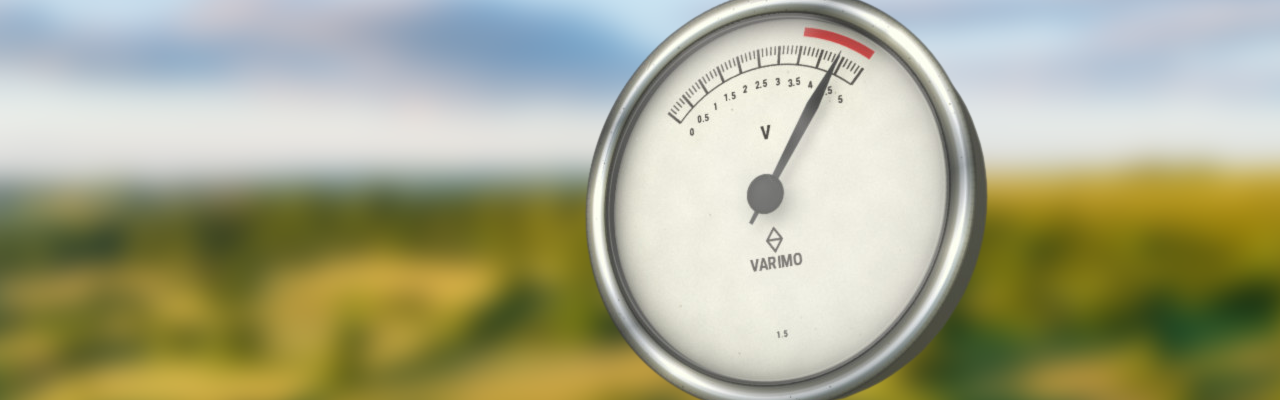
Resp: 4.5 V
